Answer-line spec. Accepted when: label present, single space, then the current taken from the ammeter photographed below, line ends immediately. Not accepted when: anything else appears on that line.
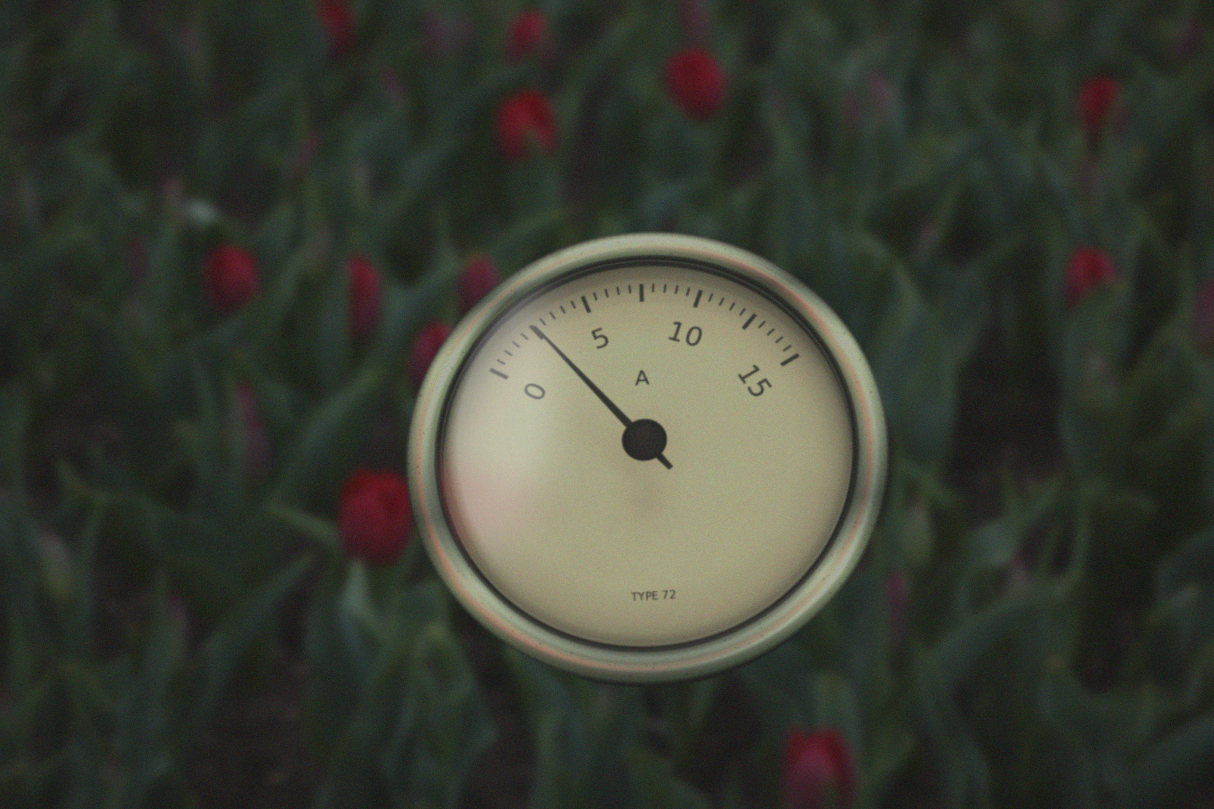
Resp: 2.5 A
